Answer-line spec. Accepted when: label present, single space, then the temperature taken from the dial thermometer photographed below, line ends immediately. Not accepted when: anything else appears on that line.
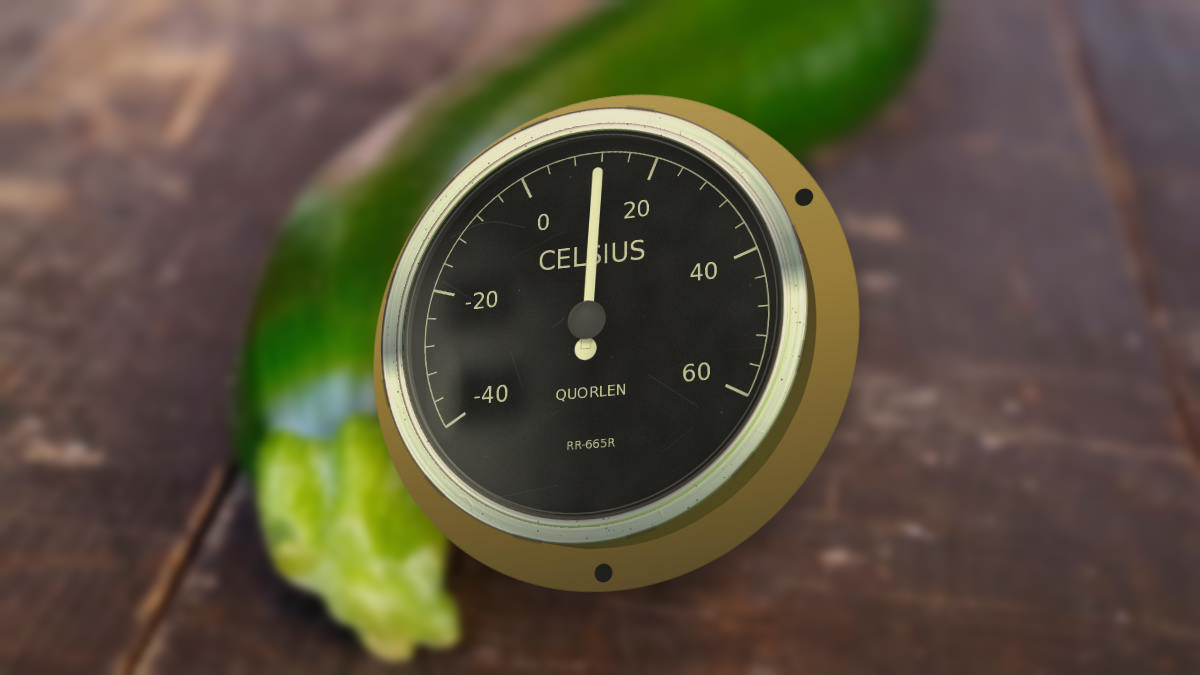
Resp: 12 °C
